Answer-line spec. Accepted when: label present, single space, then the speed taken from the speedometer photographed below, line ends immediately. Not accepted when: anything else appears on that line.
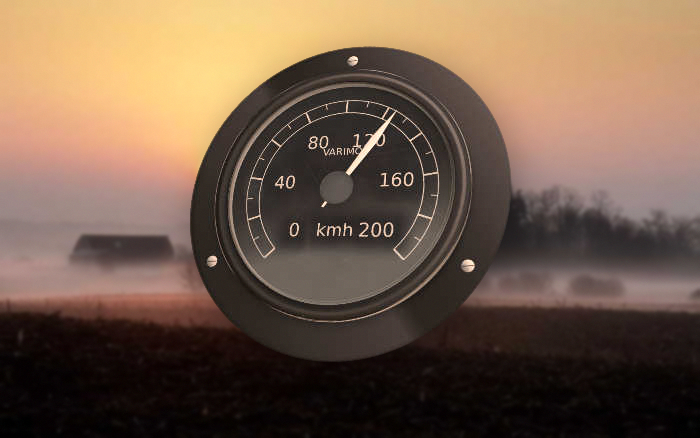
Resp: 125 km/h
